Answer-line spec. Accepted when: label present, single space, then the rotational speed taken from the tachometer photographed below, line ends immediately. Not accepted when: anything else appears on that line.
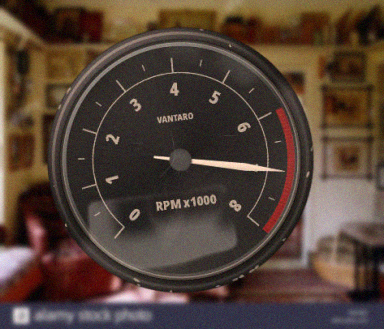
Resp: 7000 rpm
